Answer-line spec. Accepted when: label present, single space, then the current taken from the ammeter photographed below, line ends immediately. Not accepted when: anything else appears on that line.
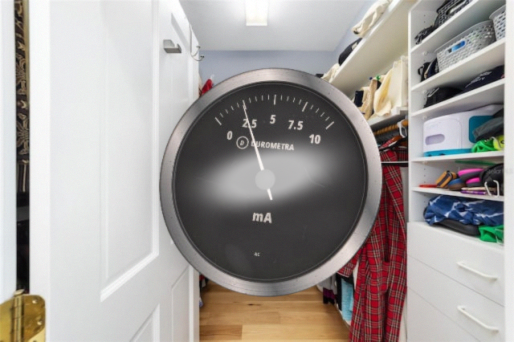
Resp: 2.5 mA
